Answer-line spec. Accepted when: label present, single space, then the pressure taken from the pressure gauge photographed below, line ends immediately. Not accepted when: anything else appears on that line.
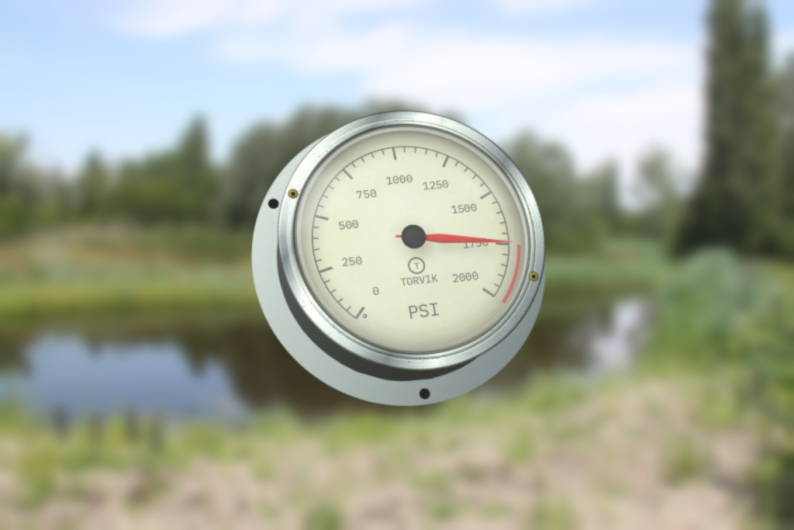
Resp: 1750 psi
